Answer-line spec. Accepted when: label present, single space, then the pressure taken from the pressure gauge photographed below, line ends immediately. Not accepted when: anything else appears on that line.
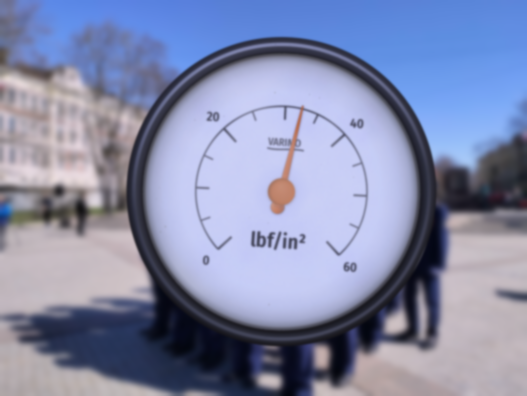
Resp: 32.5 psi
